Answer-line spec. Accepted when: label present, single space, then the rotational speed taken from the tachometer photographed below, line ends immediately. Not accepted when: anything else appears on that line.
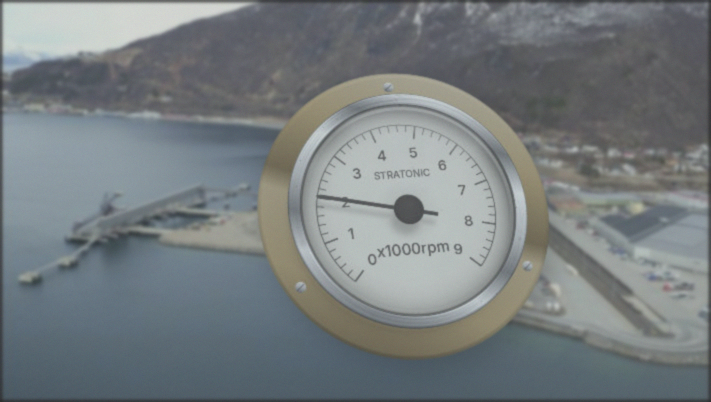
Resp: 2000 rpm
